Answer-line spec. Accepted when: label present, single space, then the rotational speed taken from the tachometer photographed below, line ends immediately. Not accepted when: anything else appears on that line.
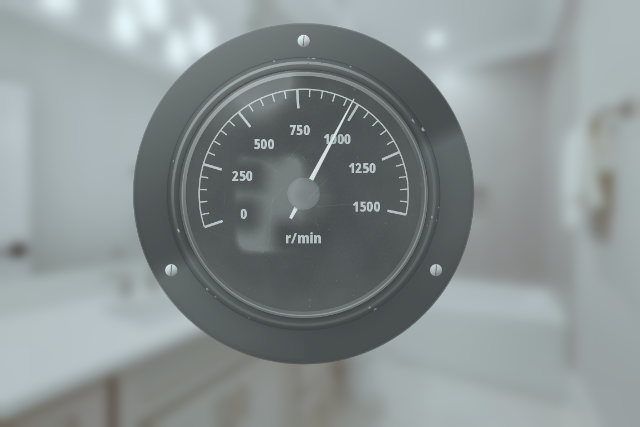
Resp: 975 rpm
